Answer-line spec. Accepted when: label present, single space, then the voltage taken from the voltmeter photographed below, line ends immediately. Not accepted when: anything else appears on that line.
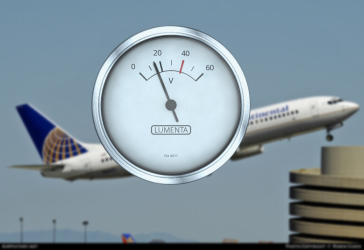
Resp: 15 V
